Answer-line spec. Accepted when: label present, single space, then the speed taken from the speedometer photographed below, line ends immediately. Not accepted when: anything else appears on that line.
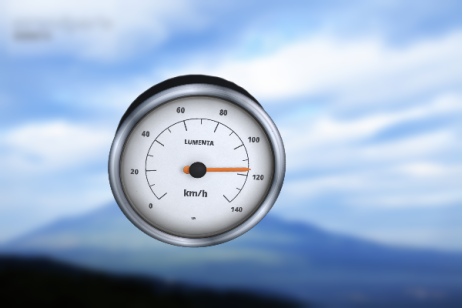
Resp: 115 km/h
